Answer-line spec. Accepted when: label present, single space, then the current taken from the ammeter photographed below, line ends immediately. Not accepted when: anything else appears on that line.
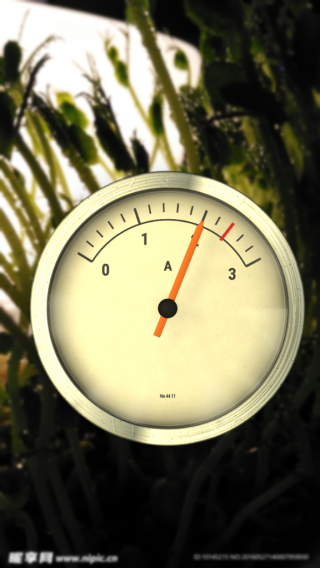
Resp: 2 A
